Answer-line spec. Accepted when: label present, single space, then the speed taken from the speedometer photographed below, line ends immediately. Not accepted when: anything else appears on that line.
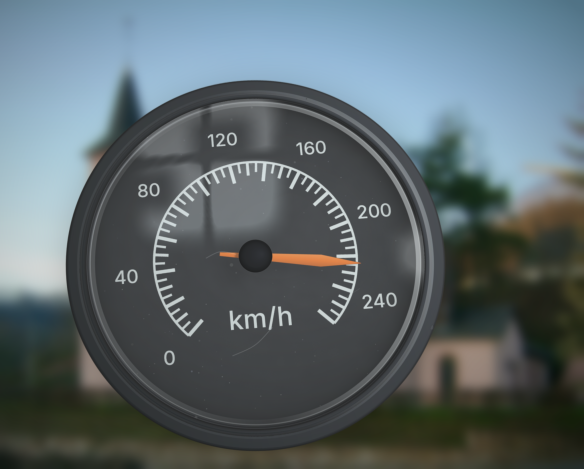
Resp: 225 km/h
